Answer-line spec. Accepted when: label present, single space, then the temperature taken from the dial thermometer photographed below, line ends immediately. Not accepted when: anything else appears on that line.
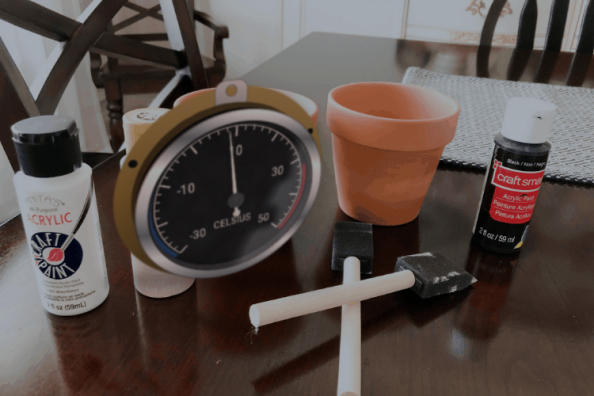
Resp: 8 °C
